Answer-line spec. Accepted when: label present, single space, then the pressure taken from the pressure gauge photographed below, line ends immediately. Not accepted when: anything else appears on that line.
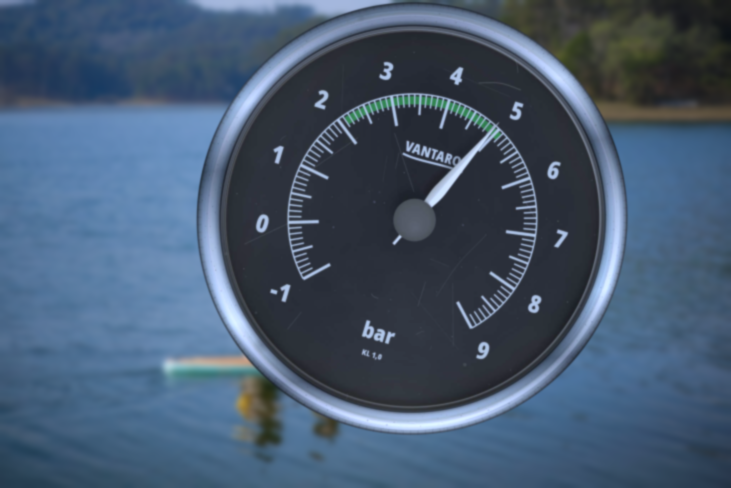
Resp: 4.9 bar
